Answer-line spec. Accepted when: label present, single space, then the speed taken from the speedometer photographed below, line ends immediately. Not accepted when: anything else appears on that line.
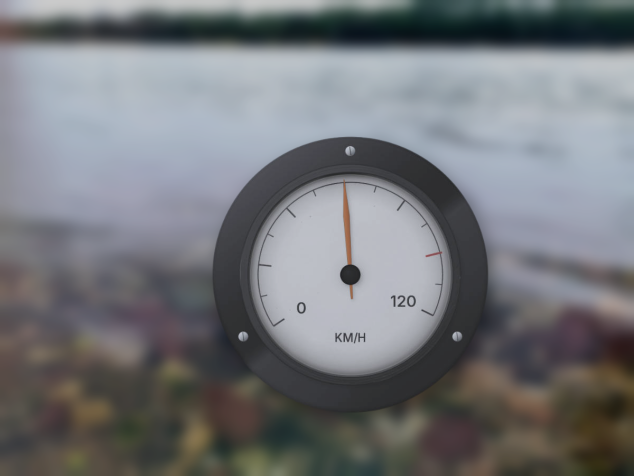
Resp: 60 km/h
